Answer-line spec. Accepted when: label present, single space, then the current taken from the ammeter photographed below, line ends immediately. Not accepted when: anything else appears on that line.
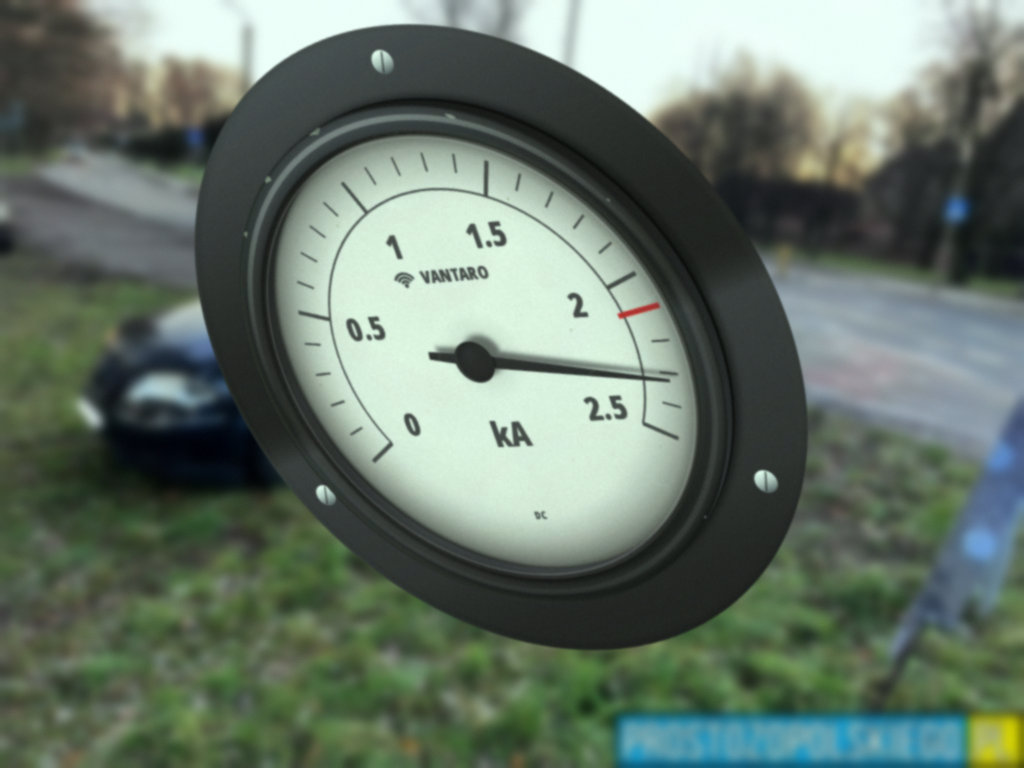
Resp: 2.3 kA
